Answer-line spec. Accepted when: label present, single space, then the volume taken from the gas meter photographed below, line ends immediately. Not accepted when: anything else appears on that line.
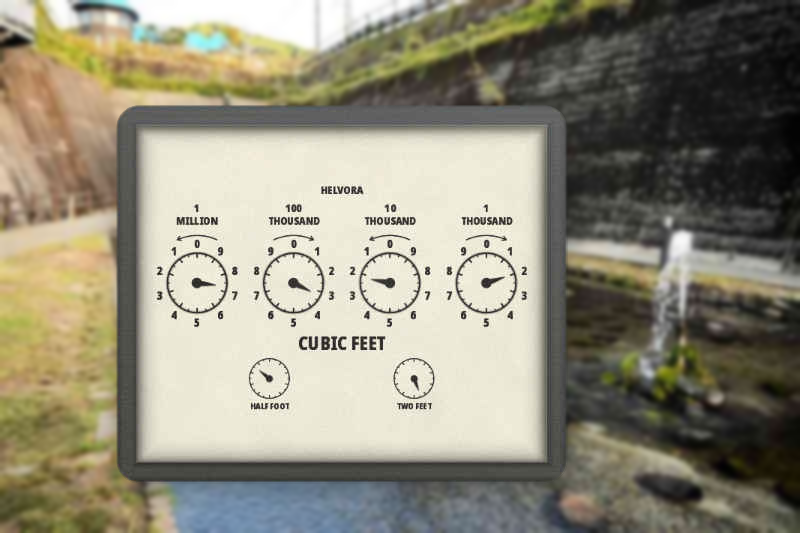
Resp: 732200 ft³
